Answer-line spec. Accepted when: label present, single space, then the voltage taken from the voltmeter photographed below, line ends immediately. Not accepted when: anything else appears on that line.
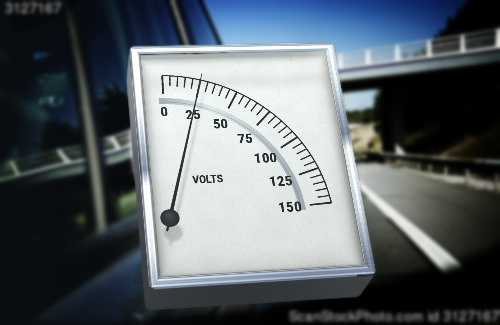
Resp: 25 V
